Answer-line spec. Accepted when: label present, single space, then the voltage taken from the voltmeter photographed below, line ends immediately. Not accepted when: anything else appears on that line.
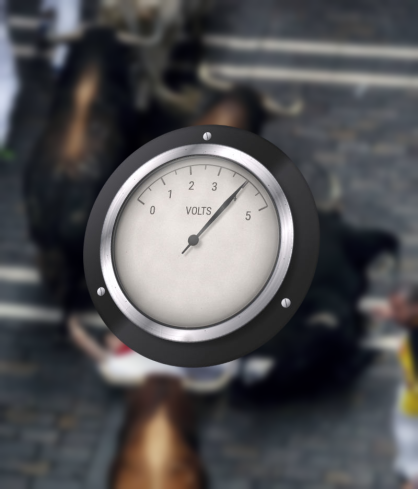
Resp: 4 V
